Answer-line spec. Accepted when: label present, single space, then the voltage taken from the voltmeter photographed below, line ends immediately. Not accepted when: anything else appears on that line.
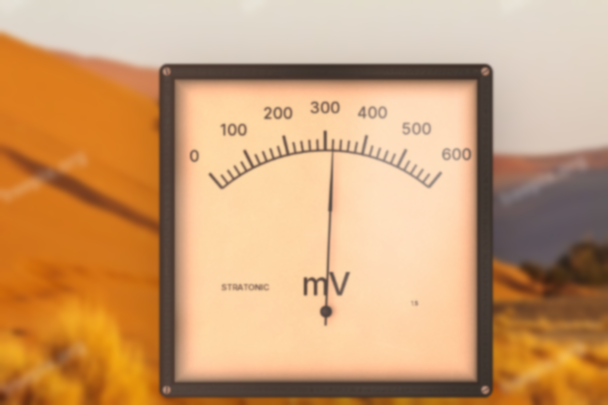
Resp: 320 mV
